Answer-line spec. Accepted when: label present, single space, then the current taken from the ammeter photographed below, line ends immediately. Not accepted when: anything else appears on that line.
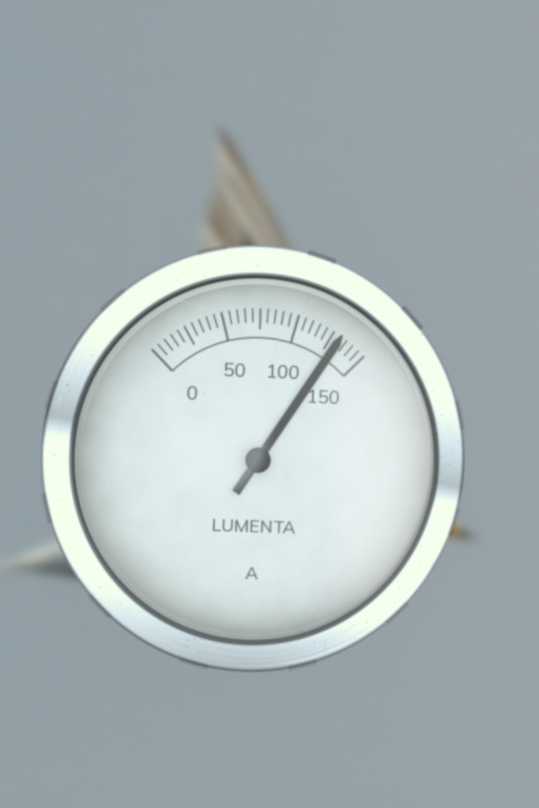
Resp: 130 A
